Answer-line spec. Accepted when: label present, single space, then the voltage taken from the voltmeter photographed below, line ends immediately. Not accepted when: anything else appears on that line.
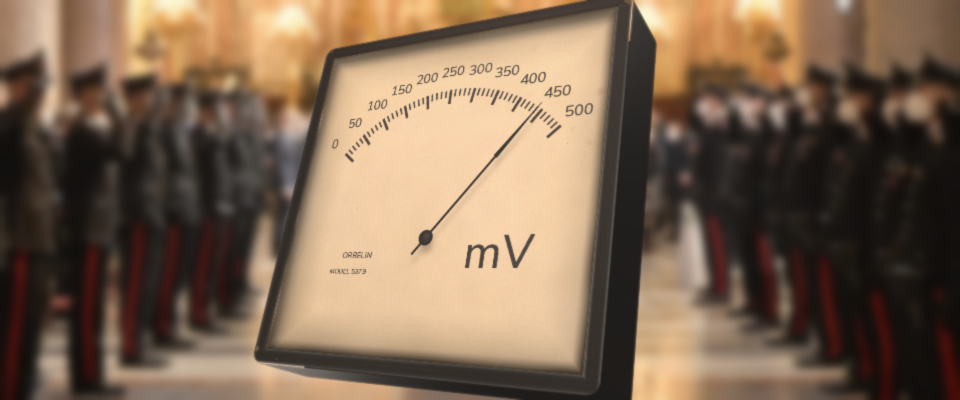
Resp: 450 mV
